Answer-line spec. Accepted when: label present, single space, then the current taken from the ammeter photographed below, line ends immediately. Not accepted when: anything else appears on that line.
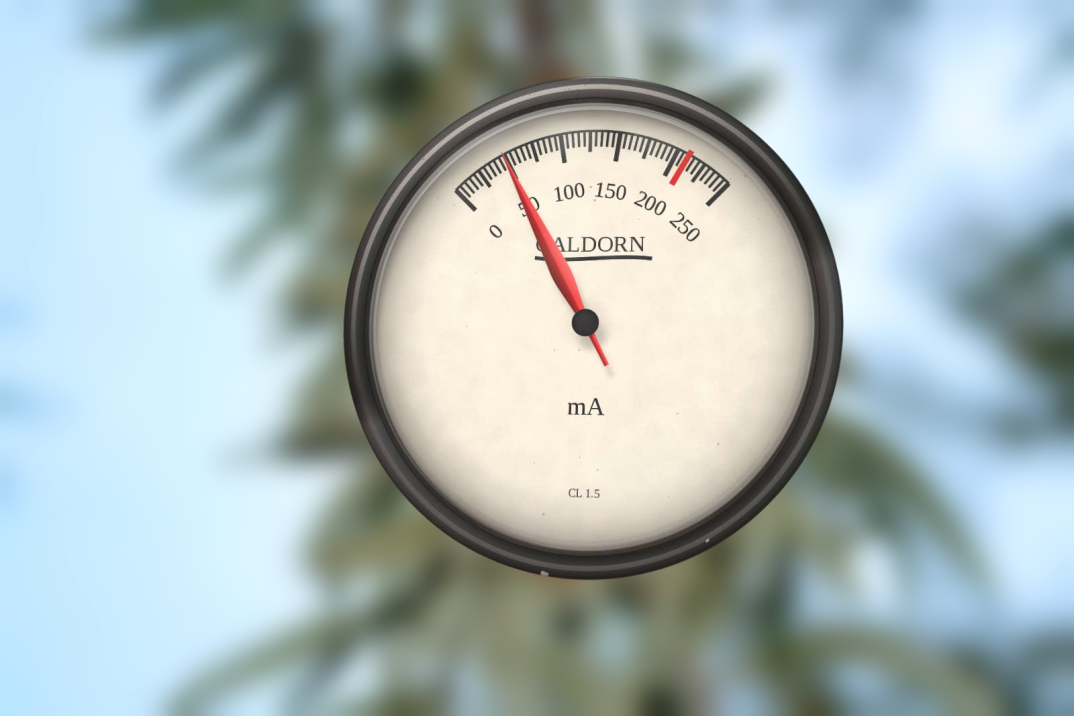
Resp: 50 mA
